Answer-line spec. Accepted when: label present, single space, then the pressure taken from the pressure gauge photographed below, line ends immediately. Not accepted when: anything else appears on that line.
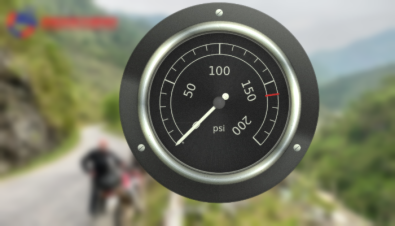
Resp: 0 psi
